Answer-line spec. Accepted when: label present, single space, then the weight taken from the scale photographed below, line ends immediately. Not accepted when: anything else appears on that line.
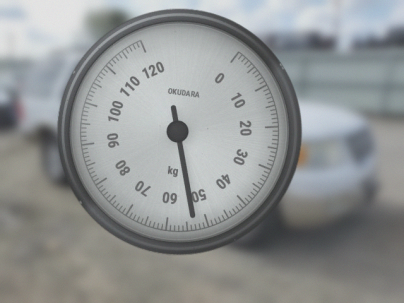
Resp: 53 kg
